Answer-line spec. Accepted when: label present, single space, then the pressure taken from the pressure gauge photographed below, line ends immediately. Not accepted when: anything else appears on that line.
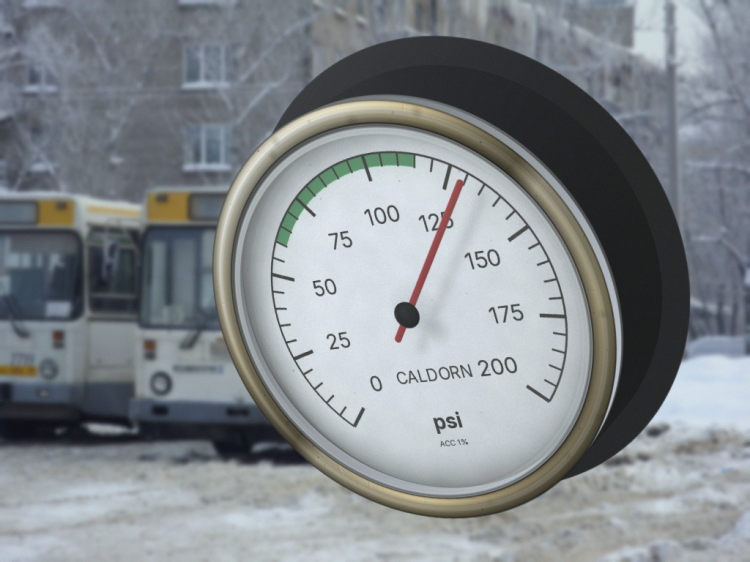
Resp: 130 psi
